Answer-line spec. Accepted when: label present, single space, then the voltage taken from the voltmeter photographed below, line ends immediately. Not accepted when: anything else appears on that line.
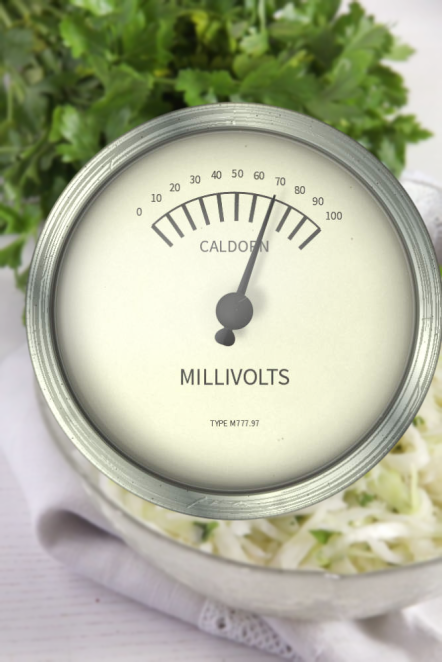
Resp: 70 mV
